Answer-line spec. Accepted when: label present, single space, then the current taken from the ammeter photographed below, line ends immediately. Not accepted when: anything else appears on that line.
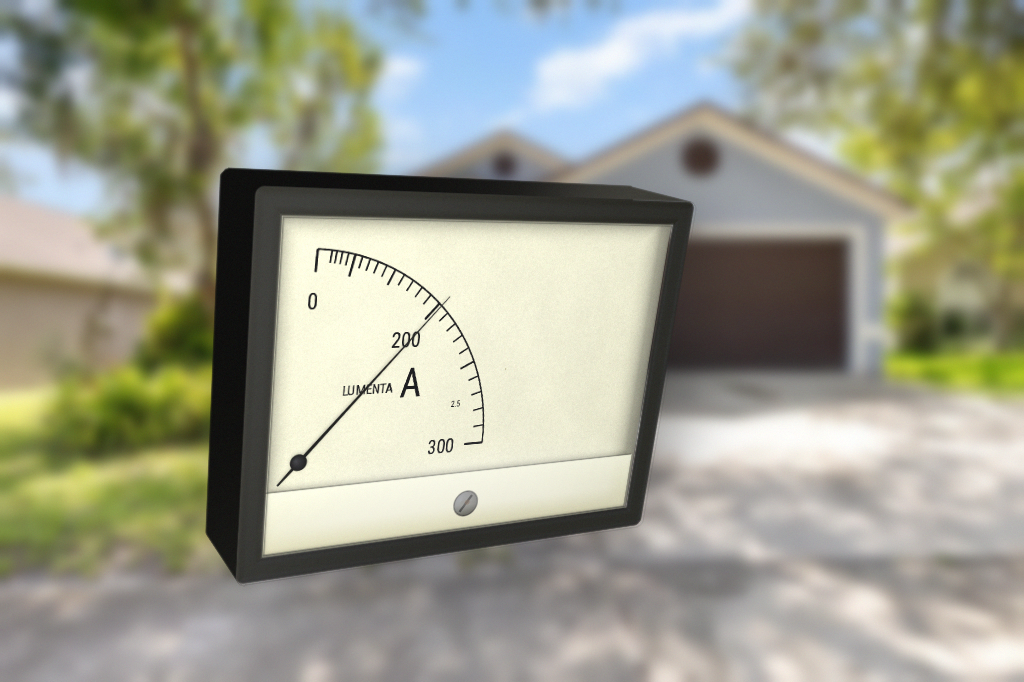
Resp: 200 A
